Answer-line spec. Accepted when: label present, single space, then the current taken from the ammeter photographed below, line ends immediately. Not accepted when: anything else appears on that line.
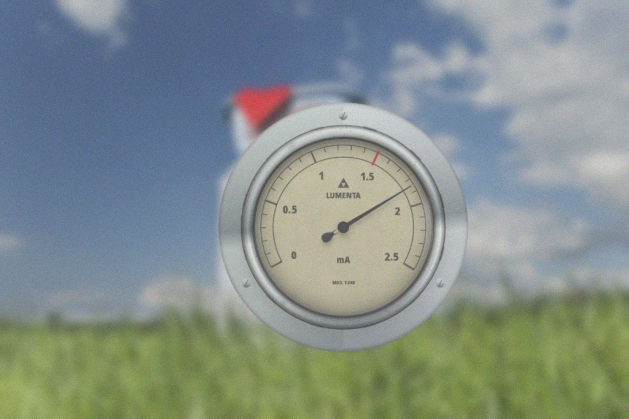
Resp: 1.85 mA
